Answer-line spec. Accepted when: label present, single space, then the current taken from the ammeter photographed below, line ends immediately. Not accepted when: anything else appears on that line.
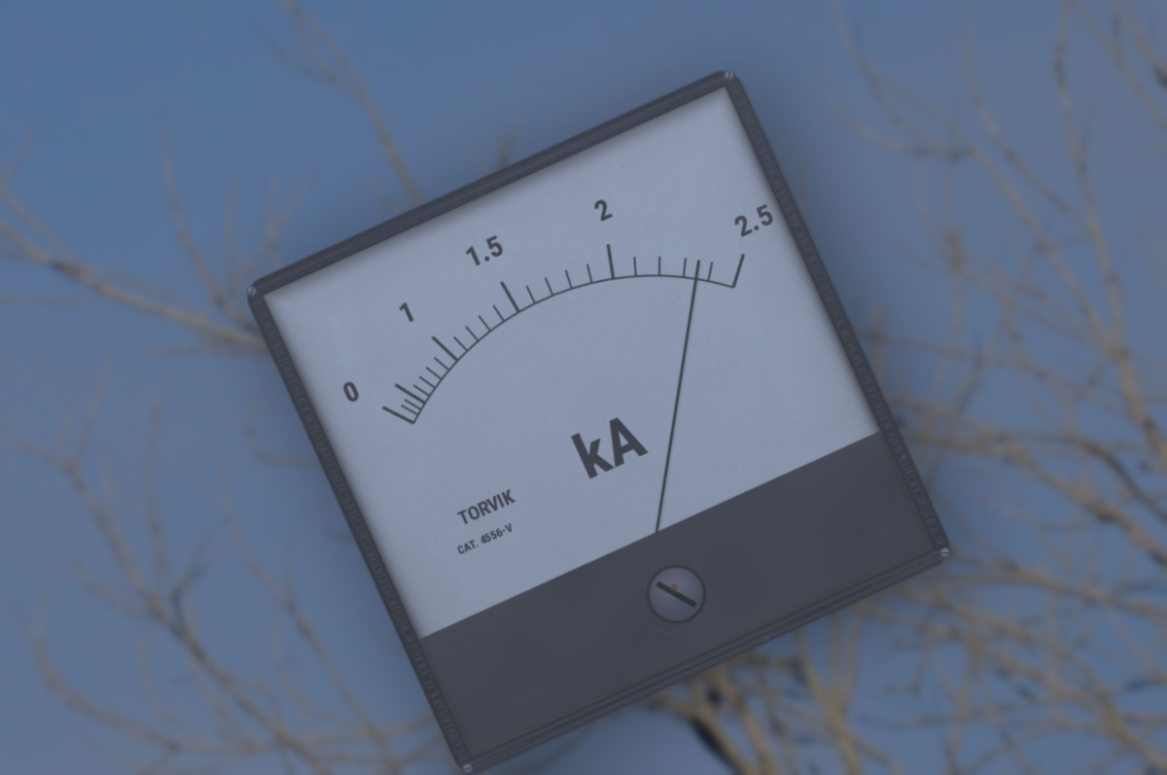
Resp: 2.35 kA
